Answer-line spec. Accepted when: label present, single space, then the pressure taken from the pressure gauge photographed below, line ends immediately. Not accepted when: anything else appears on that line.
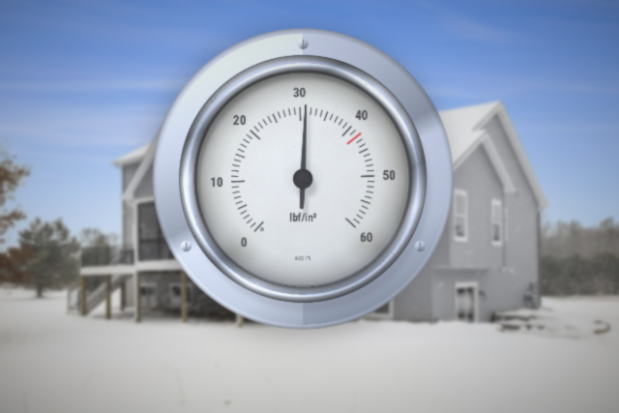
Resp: 31 psi
